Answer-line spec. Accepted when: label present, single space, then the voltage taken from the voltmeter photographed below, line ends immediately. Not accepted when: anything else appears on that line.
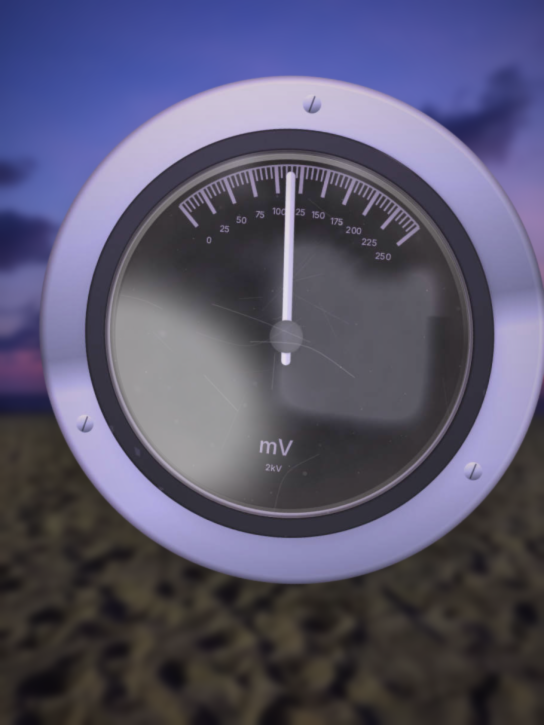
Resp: 115 mV
